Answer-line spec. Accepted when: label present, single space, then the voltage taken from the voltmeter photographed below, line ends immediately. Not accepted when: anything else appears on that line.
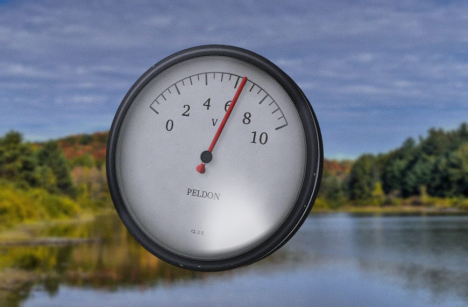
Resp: 6.5 V
